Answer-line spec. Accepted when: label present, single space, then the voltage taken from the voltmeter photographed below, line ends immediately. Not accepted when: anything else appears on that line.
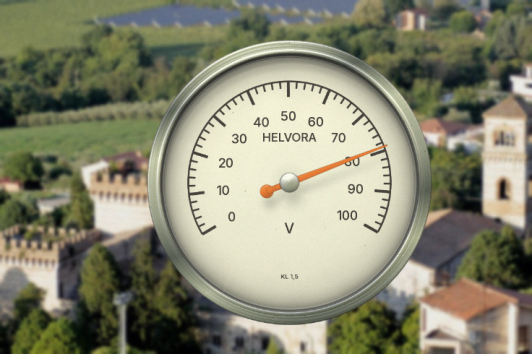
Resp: 79 V
